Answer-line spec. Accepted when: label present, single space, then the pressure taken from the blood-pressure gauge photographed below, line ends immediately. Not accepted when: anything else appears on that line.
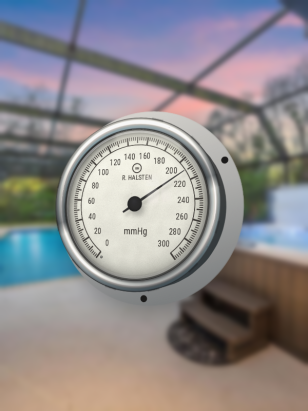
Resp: 210 mmHg
